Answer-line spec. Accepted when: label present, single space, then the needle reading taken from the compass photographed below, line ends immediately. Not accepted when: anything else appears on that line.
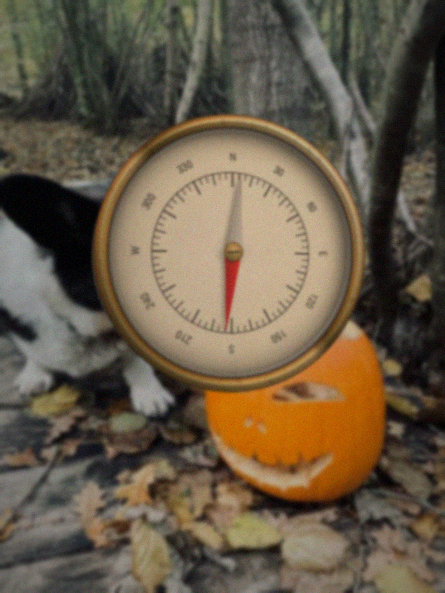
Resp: 185 °
